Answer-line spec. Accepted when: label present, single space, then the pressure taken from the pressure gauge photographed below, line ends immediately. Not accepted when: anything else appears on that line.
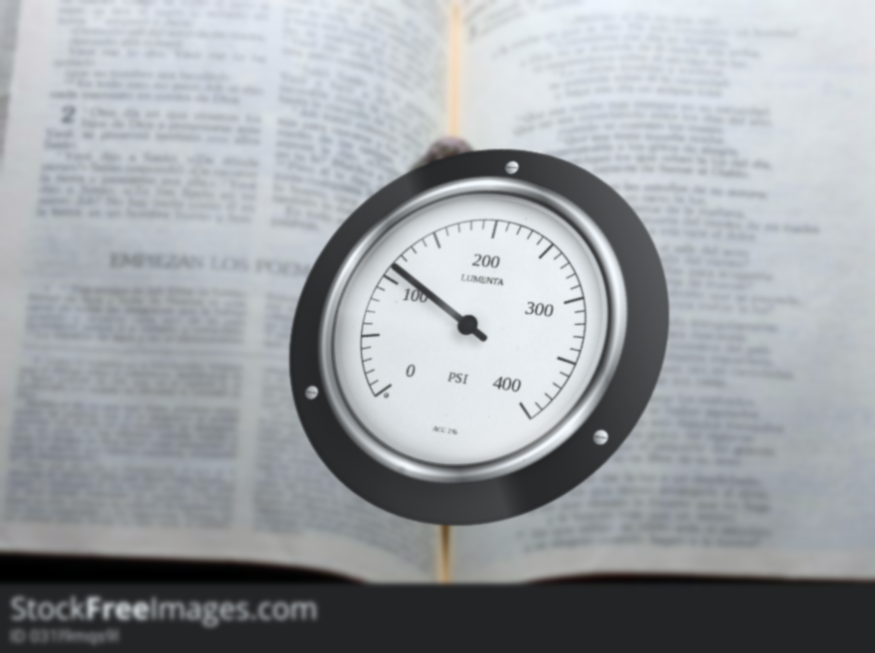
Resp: 110 psi
